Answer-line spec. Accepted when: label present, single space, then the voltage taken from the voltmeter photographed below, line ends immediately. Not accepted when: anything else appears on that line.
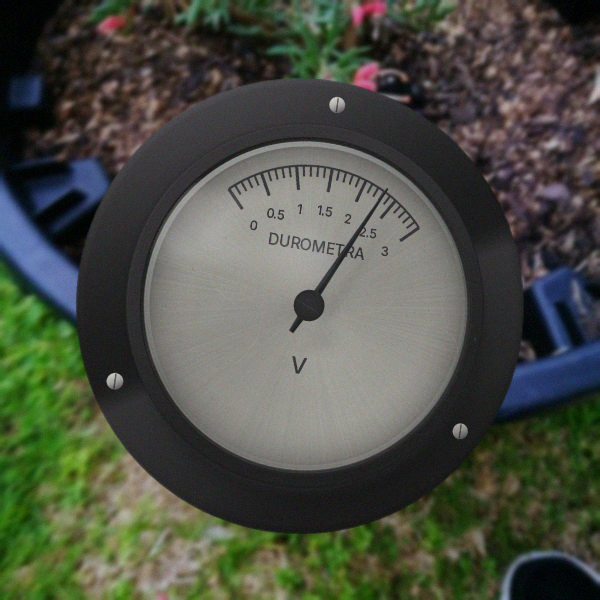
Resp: 2.3 V
